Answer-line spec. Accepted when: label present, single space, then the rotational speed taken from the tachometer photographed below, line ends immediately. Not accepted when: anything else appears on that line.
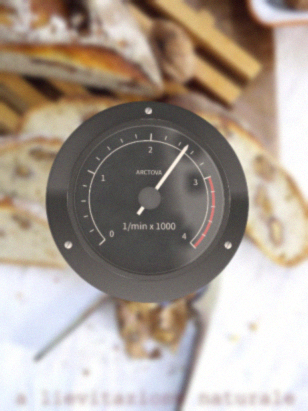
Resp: 2500 rpm
